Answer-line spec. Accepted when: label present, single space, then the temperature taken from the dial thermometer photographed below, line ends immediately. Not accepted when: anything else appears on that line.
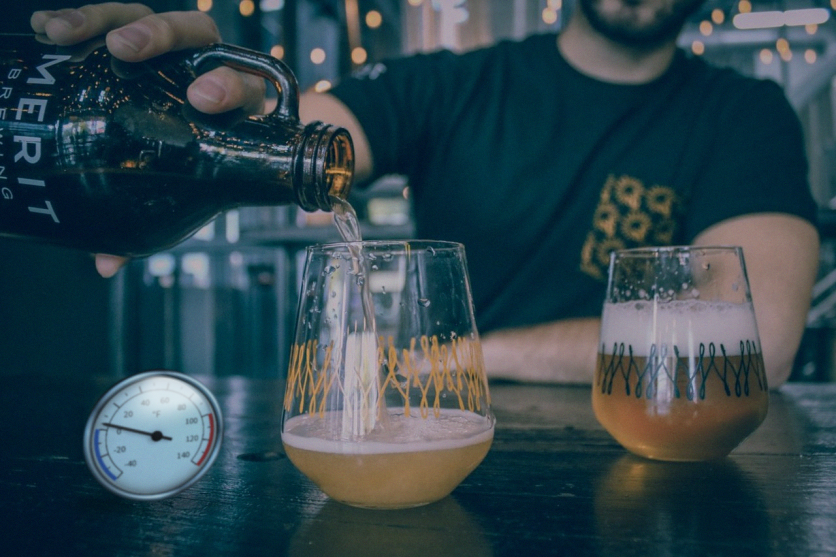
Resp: 5 °F
